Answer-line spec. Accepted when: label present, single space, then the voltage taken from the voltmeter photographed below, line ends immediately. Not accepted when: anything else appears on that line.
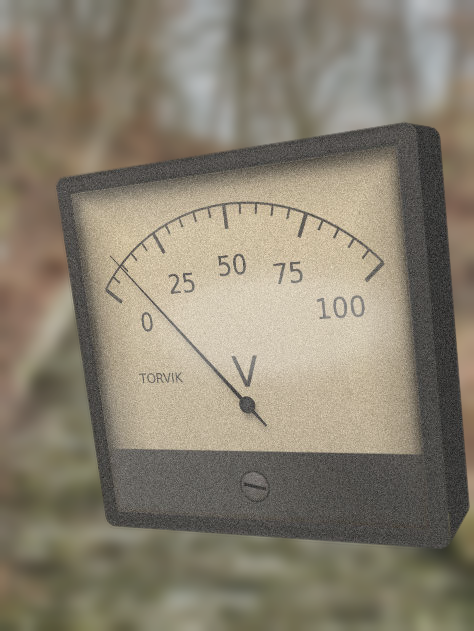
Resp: 10 V
